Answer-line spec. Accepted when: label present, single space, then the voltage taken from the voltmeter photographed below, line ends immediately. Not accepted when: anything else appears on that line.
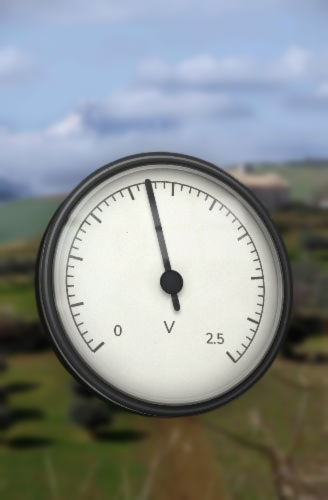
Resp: 1.1 V
